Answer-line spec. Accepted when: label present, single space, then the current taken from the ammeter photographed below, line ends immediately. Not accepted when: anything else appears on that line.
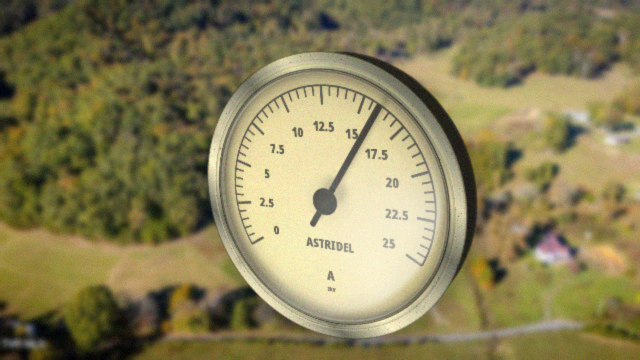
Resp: 16 A
